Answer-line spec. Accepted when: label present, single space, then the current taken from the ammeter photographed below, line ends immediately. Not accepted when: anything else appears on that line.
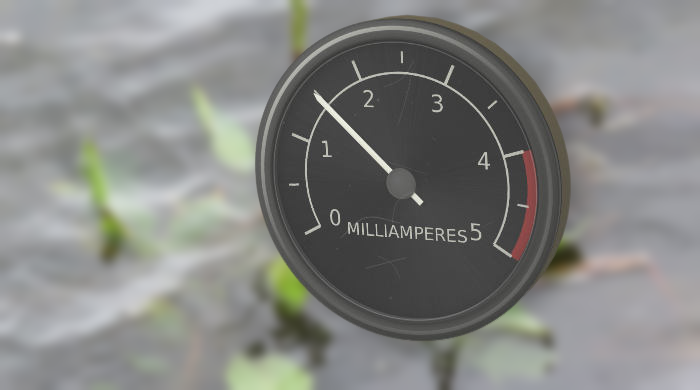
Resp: 1.5 mA
